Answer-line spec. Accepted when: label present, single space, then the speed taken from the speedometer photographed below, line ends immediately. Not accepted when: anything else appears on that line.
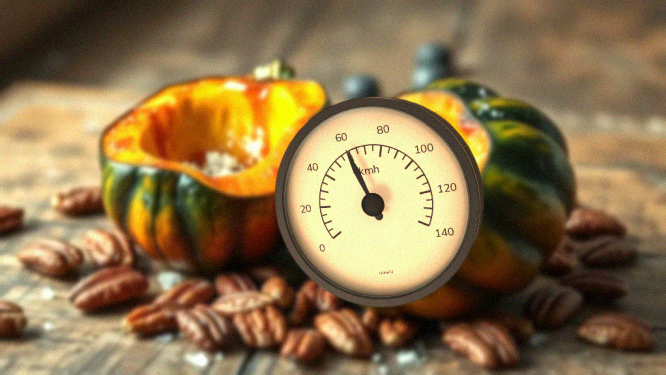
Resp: 60 km/h
